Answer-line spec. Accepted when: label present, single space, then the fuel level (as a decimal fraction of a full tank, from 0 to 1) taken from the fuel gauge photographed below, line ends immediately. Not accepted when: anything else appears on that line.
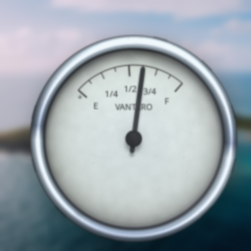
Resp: 0.625
